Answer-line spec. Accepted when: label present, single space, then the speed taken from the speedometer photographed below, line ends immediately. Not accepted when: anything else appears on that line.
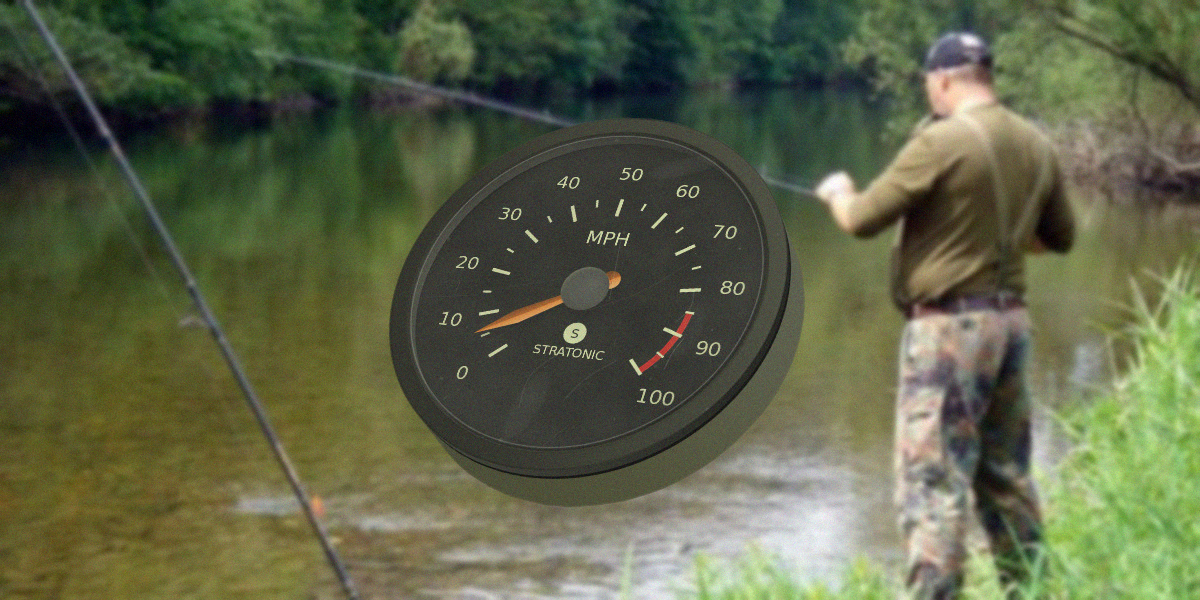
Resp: 5 mph
